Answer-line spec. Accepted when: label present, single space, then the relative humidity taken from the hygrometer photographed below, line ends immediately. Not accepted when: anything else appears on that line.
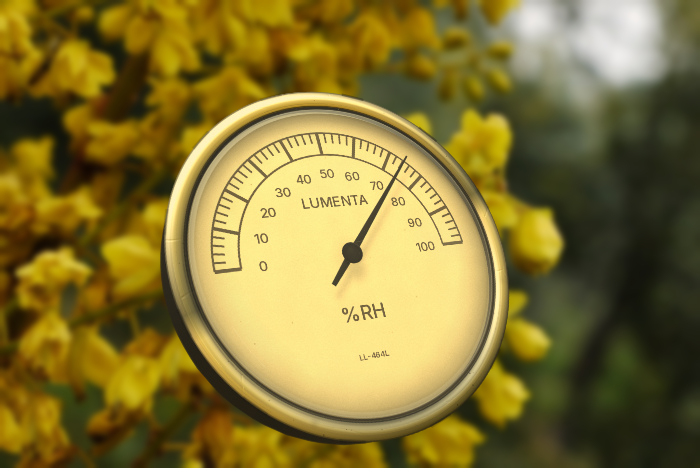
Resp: 74 %
